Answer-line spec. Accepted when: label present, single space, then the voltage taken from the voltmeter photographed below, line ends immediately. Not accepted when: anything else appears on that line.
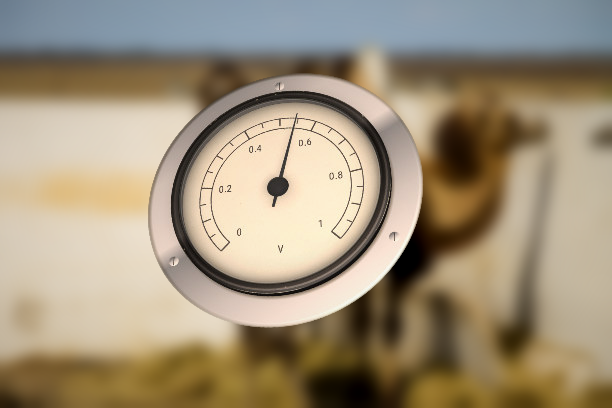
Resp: 0.55 V
